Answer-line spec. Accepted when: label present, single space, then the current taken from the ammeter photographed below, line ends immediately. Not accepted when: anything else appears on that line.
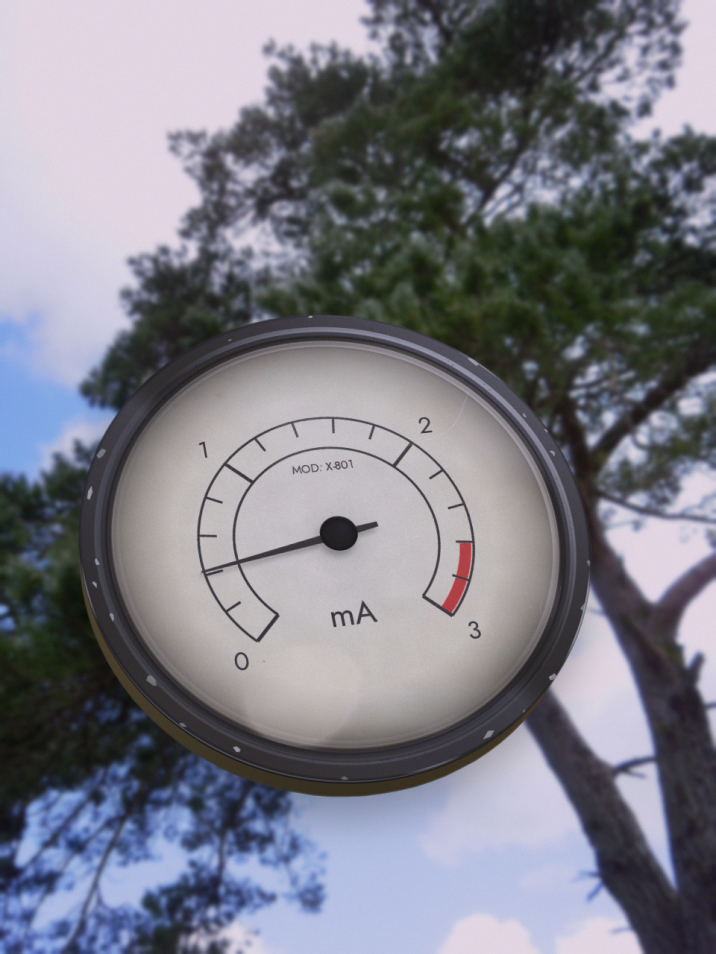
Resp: 0.4 mA
